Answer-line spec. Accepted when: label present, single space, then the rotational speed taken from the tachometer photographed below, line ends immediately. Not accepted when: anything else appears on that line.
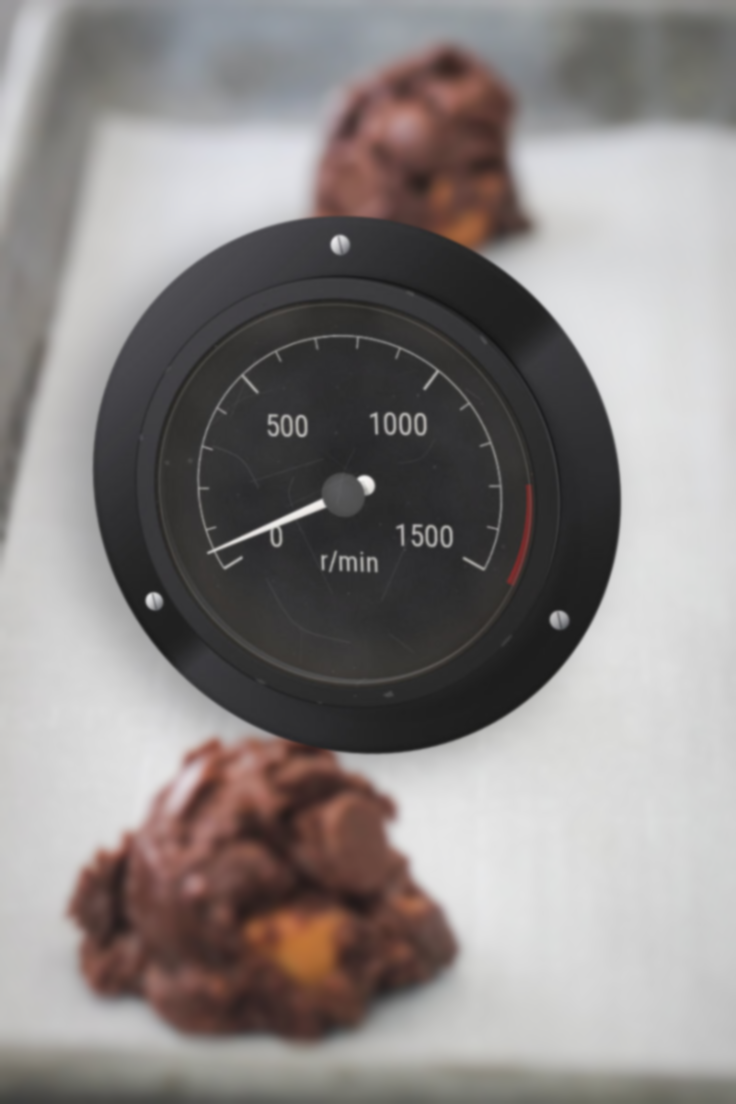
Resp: 50 rpm
